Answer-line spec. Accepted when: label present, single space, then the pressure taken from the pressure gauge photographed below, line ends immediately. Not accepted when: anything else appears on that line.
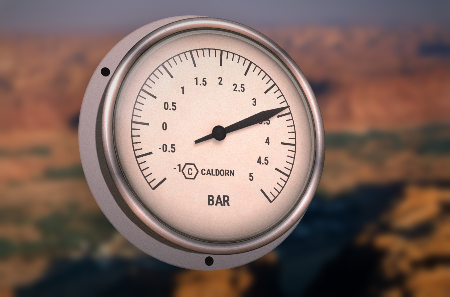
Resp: 3.4 bar
